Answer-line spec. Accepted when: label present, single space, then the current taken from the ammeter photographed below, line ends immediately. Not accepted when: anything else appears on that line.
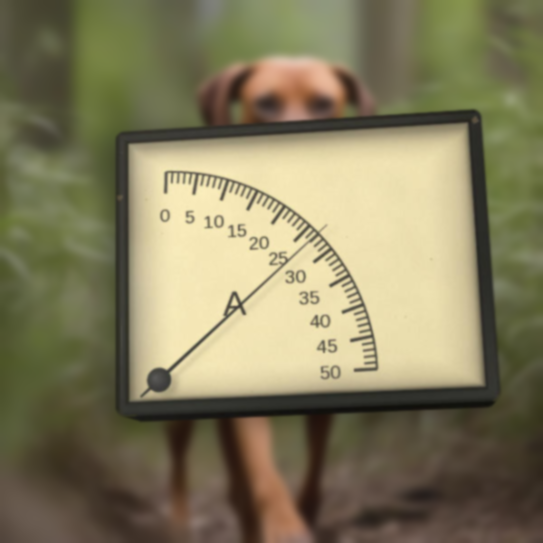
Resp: 27 A
